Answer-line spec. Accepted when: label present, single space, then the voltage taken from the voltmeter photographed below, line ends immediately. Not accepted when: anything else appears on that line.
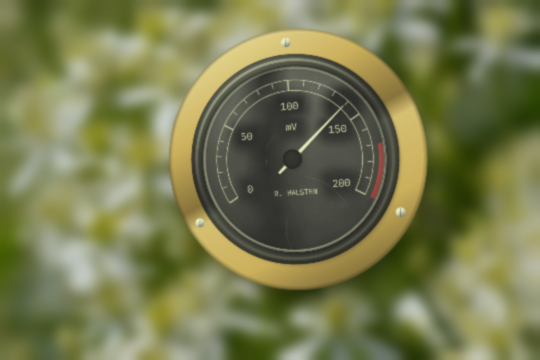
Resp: 140 mV
